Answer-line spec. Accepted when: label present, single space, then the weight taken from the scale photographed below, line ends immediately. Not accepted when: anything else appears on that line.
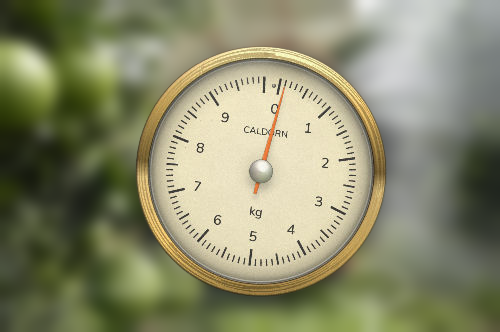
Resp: 0.1 kg
